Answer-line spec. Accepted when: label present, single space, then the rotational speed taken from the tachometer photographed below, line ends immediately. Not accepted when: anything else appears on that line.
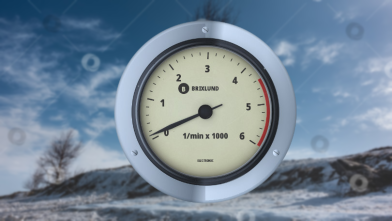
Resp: 100 rpm
